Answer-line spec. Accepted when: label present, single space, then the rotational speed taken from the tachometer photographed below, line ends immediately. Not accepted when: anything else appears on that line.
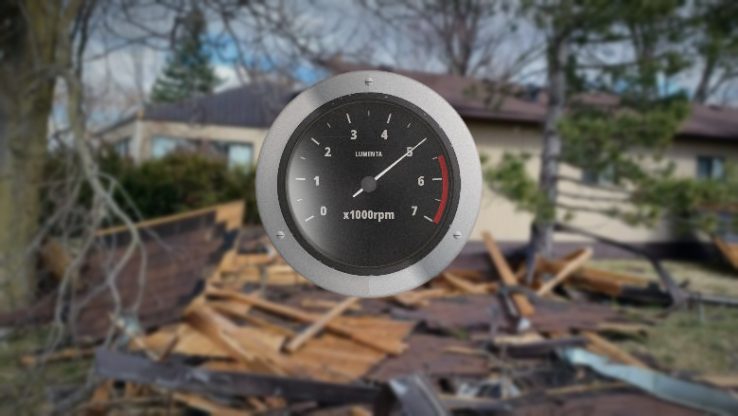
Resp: 5000 rpm
